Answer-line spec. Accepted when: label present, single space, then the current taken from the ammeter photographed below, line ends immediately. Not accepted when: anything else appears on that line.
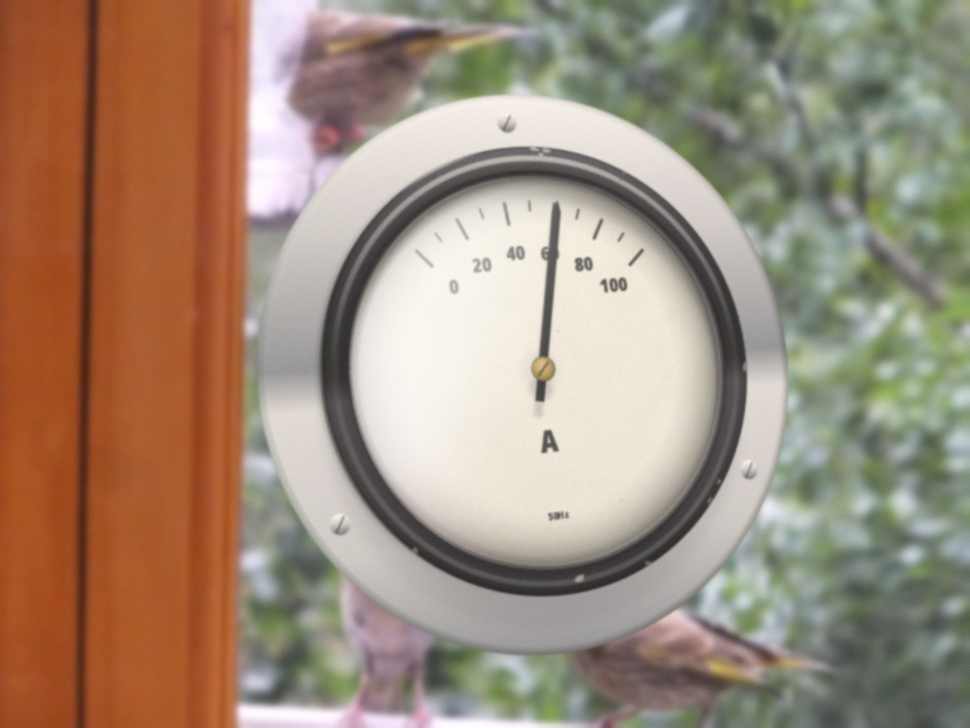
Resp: 60 A
